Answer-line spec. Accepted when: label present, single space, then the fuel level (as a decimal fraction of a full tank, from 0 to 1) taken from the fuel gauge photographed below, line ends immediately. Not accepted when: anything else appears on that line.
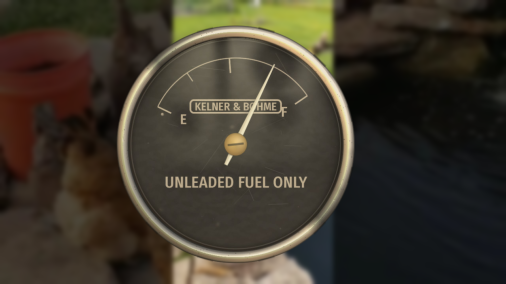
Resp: 0.75
